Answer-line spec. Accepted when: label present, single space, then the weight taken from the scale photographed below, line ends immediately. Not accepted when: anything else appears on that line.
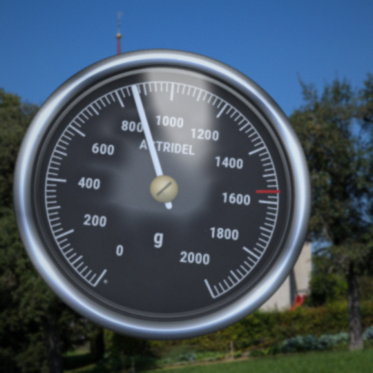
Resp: 860 g
